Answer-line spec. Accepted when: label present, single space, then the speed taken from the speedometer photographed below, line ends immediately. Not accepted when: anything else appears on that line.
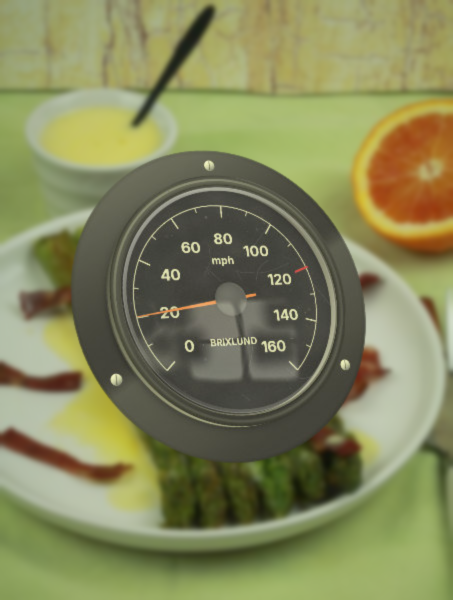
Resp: 20 mph
